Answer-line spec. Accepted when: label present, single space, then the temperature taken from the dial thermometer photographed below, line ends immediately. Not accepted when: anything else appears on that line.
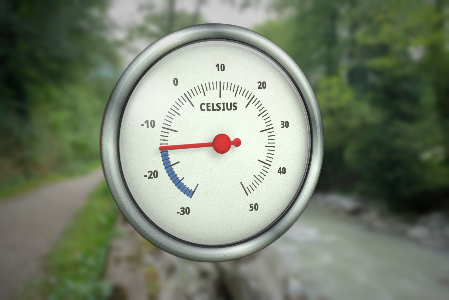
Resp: -15 °C
